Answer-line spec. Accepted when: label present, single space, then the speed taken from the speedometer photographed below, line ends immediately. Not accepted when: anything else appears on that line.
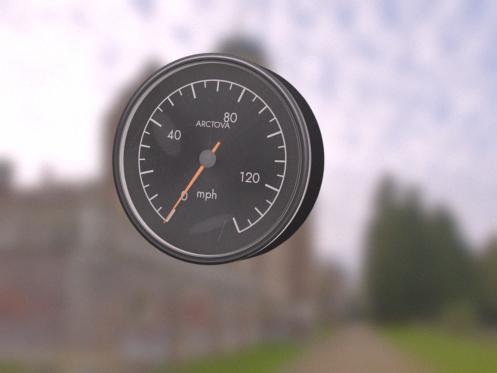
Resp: 0 mph
